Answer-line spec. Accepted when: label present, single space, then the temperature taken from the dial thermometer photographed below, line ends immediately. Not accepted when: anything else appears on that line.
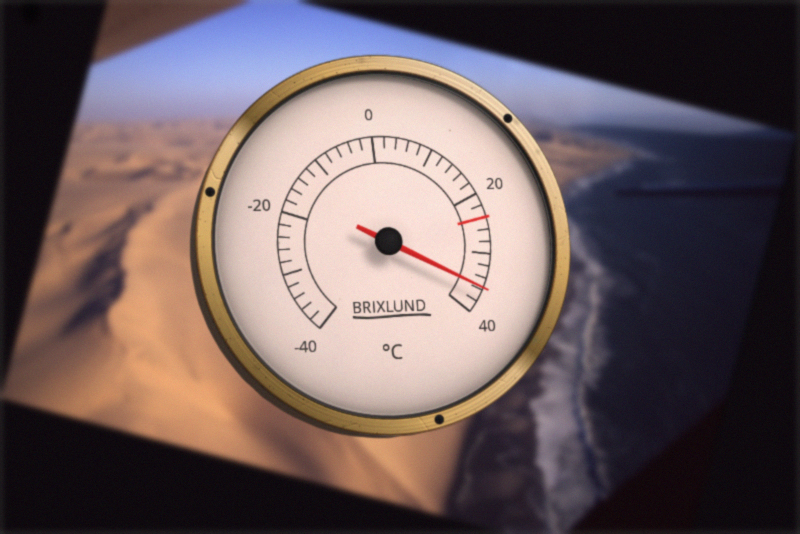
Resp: 36 °C
